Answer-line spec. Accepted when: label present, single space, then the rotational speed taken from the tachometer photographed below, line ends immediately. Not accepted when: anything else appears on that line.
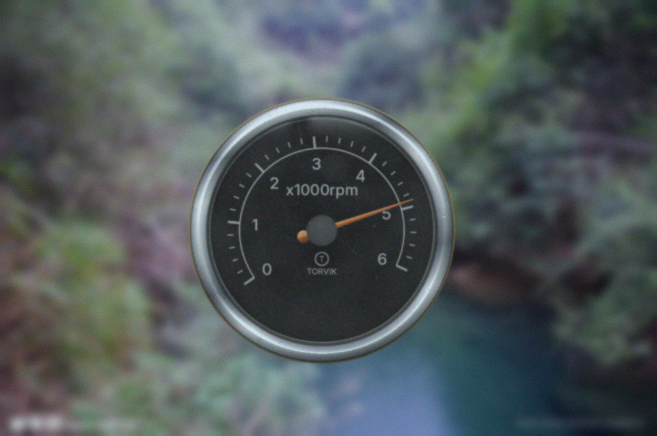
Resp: 4900 rpm
